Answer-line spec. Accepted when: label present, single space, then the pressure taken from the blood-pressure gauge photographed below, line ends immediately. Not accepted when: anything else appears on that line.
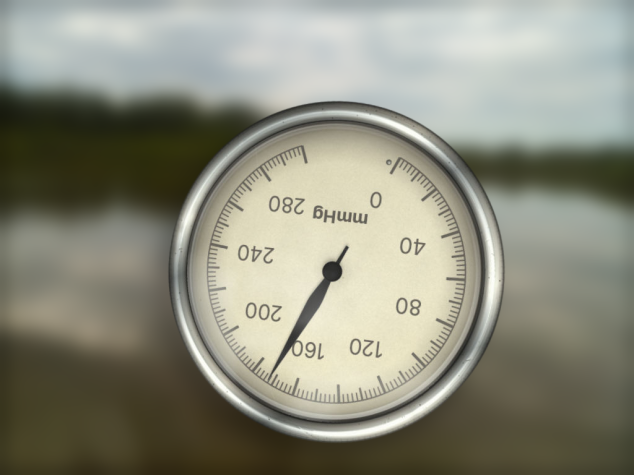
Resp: 172 mmHg
